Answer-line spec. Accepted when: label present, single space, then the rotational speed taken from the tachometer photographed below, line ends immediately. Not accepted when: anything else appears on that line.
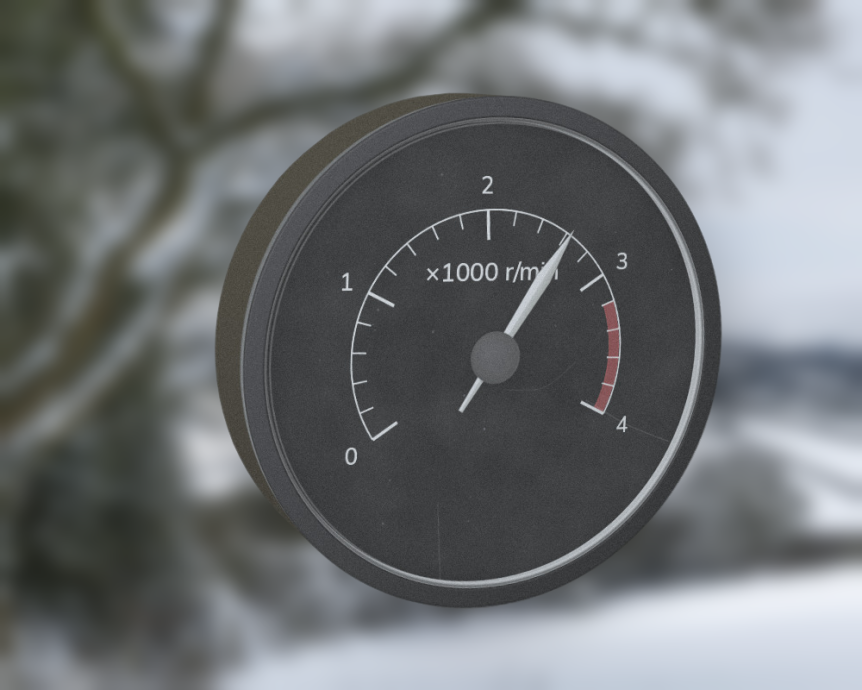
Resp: 2600 rpm
